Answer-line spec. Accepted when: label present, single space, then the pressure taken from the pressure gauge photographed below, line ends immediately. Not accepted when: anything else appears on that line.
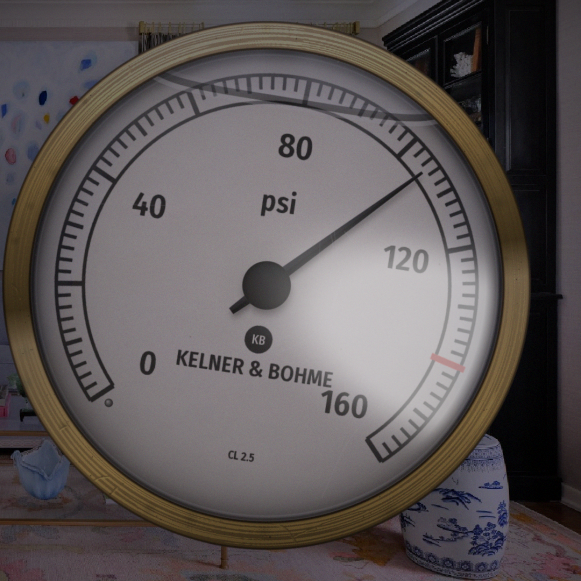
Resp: 105 psi
